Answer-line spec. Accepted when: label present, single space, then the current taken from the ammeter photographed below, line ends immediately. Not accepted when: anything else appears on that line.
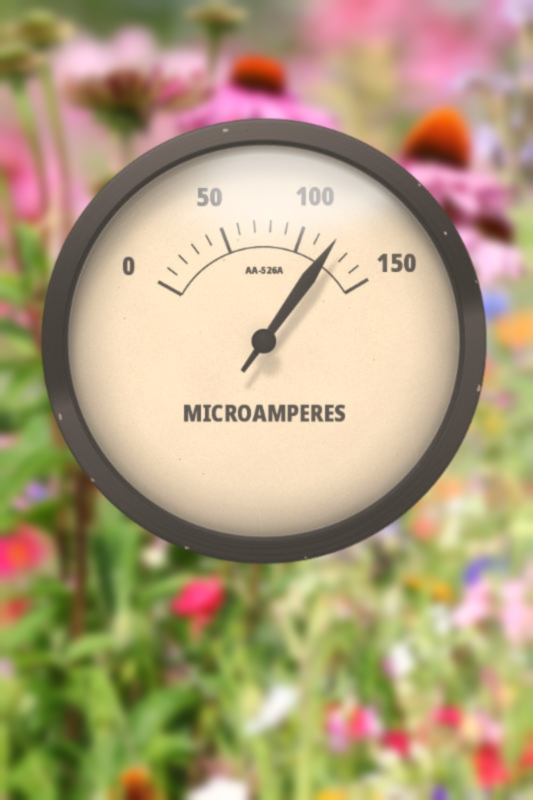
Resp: 120 µA
